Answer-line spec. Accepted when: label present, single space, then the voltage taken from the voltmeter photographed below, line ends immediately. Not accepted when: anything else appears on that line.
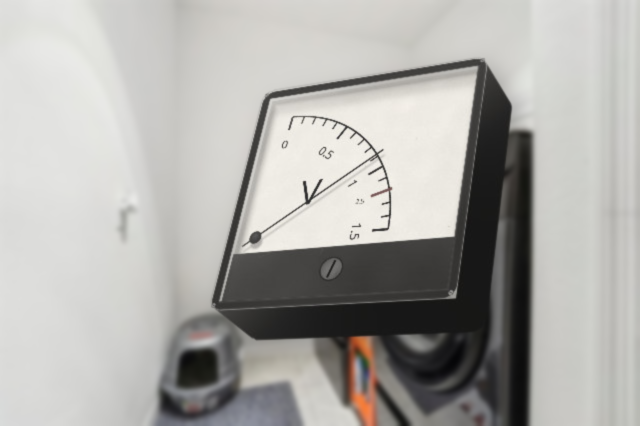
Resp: 0.9 V
